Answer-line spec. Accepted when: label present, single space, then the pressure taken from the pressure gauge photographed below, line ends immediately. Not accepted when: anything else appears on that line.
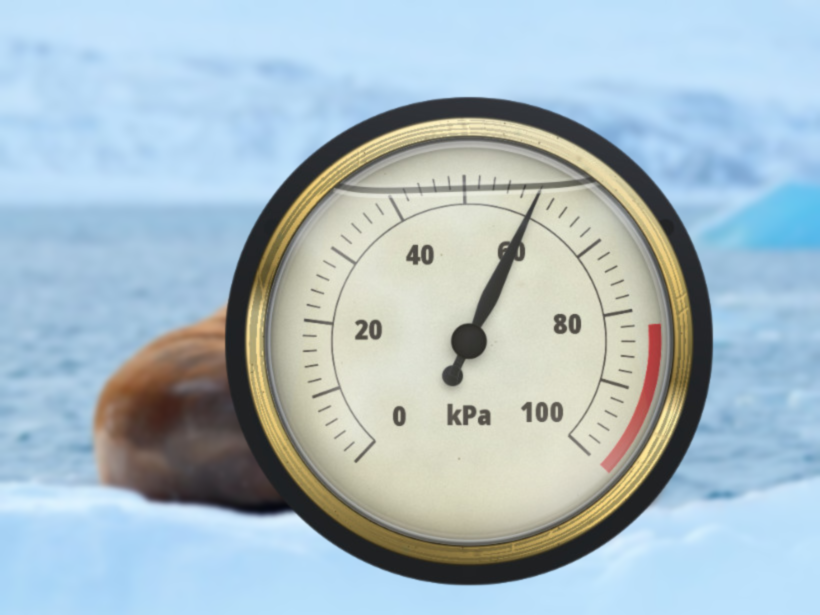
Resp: 60 kPa
